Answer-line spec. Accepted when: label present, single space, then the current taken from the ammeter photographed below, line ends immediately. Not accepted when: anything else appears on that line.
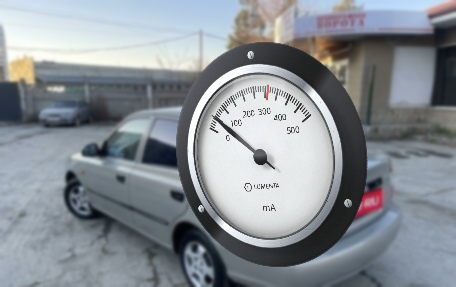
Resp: 50 mA
